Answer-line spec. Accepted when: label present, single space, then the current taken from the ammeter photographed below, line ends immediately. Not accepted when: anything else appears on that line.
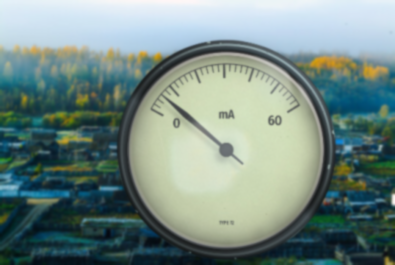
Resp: 6 mA
